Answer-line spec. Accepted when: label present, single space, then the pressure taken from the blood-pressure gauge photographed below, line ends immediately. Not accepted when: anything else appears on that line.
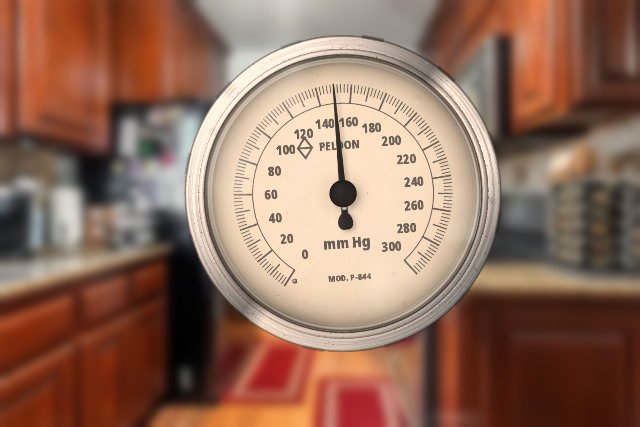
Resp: 150 mmHg
